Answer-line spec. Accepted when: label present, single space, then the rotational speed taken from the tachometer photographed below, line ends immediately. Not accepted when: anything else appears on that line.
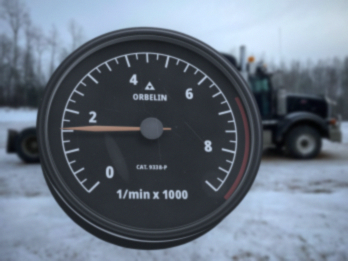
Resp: 1500 rpm
